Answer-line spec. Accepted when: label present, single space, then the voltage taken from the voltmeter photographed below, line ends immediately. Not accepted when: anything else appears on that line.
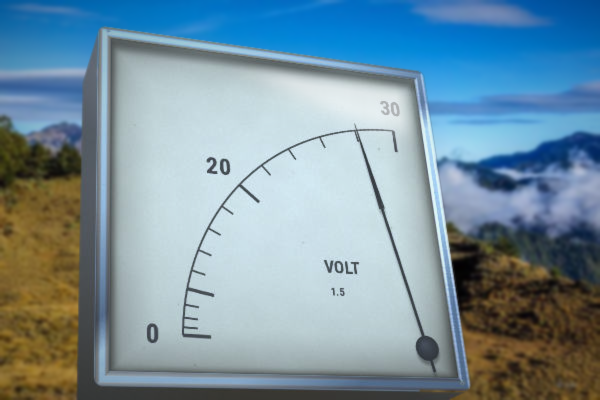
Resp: 28 V
